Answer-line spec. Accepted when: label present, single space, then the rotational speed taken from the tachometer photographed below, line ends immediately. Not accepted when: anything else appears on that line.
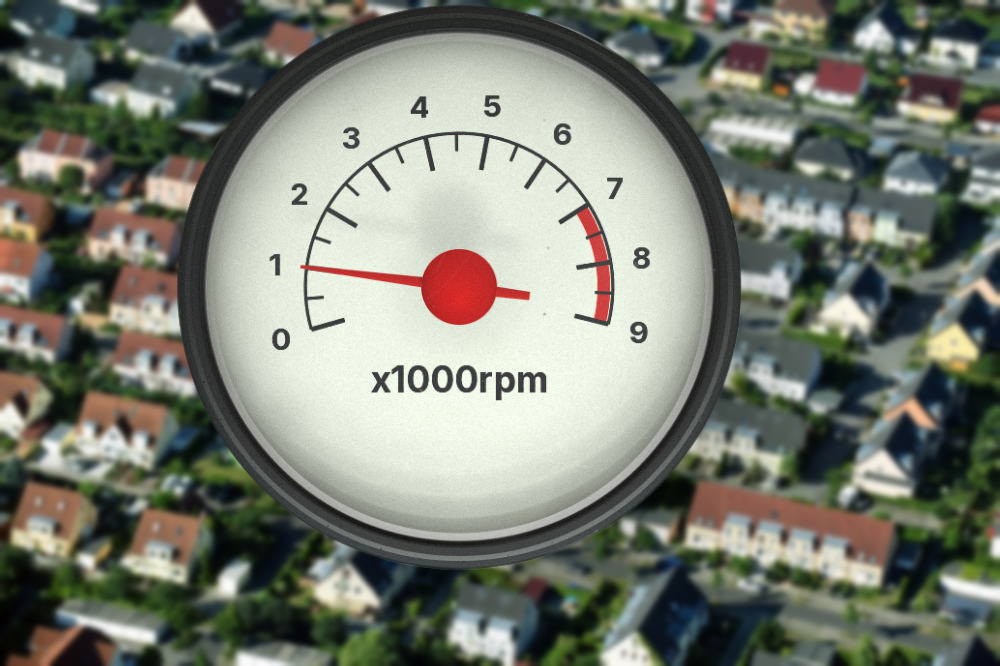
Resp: 1000 rpm
